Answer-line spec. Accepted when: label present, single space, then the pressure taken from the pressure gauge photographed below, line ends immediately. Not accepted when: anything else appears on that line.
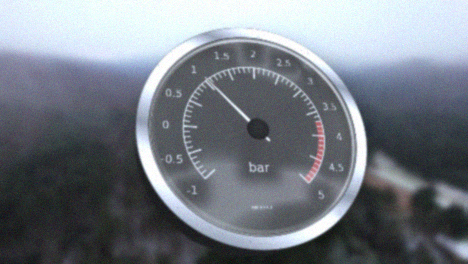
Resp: 1 bar
